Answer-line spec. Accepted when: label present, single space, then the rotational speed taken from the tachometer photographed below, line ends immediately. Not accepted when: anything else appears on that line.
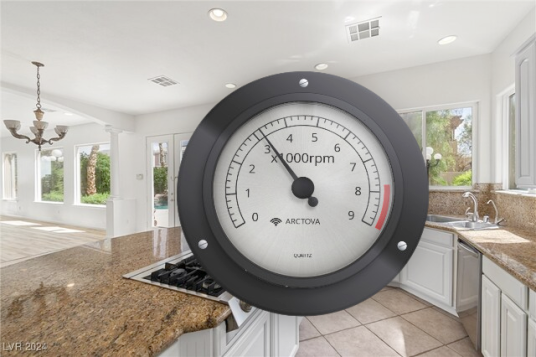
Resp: 3200 rpm
